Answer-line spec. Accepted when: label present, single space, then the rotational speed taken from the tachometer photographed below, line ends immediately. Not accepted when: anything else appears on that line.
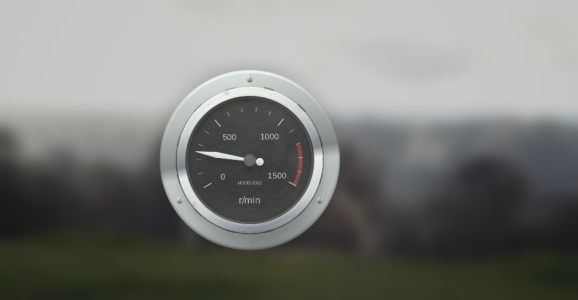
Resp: 250 rpm
